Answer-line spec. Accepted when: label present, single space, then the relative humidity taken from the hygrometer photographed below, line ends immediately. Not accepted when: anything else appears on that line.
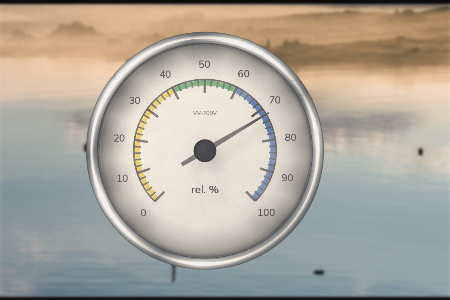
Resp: 72 %
